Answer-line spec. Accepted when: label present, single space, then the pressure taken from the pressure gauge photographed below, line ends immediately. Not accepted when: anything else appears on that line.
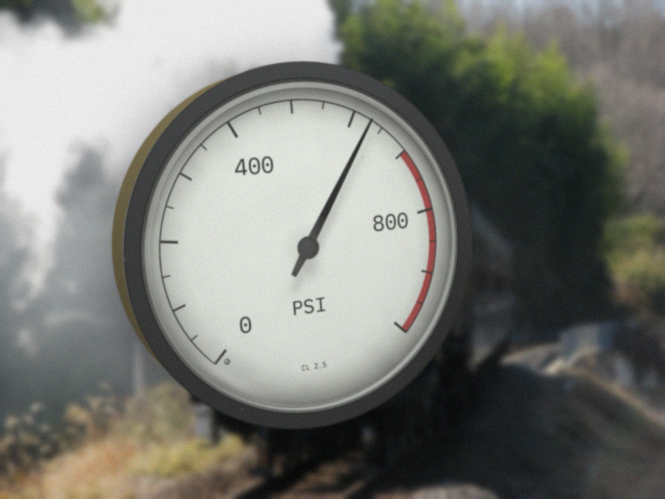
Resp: 625 psi
